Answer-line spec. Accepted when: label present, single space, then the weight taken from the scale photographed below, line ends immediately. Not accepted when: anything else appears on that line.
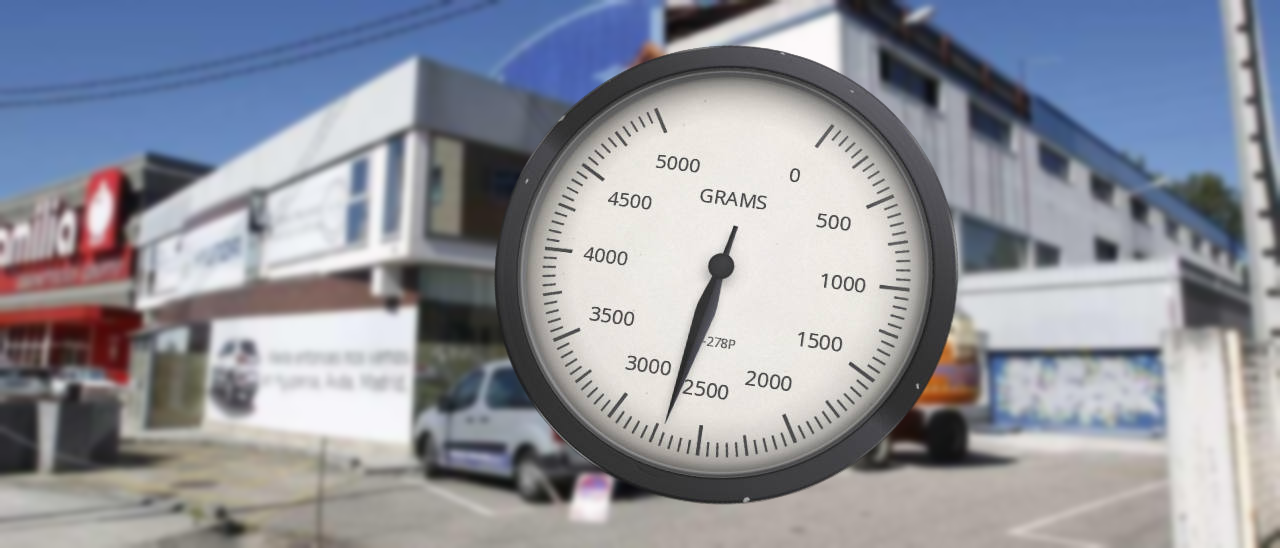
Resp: 2700 g
